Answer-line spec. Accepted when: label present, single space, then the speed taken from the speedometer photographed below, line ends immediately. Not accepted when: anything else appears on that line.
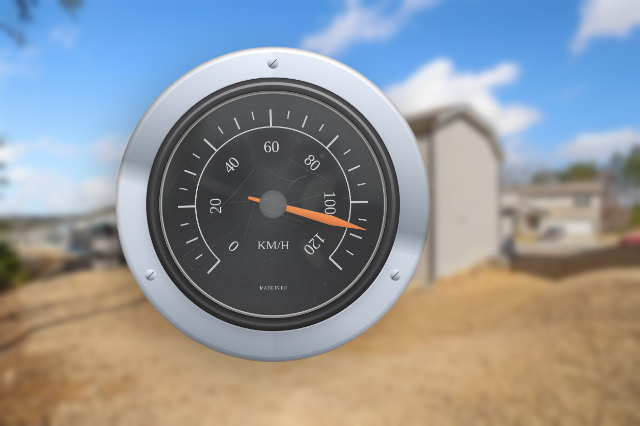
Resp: 107.5 km/h
